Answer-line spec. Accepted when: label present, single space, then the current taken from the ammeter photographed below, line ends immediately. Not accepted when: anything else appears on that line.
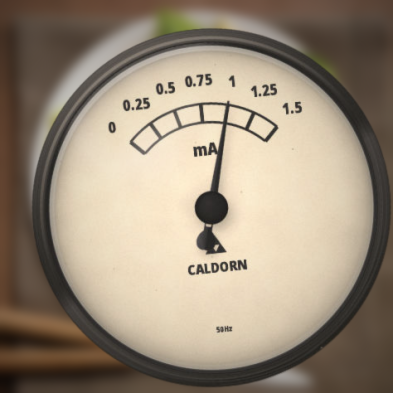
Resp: 1 mA
